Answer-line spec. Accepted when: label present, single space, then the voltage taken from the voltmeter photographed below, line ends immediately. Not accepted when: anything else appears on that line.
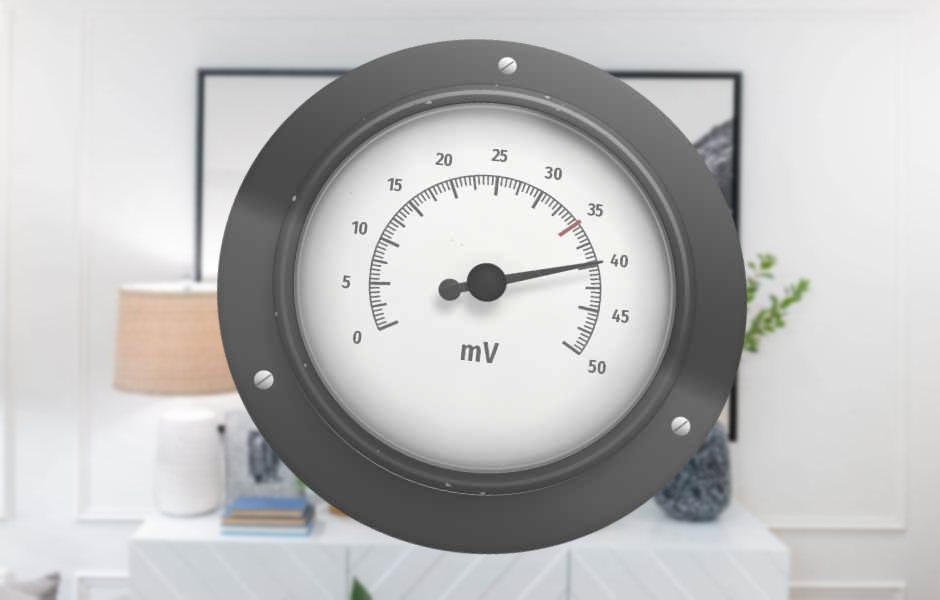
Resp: 40 mV
